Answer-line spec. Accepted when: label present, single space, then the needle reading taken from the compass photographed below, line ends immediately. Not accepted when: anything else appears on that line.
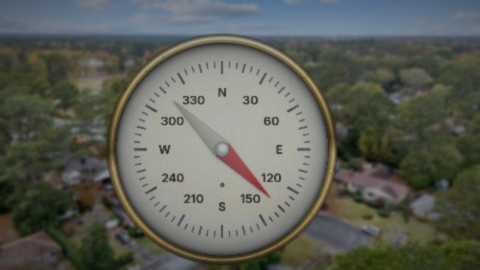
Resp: 135 °
